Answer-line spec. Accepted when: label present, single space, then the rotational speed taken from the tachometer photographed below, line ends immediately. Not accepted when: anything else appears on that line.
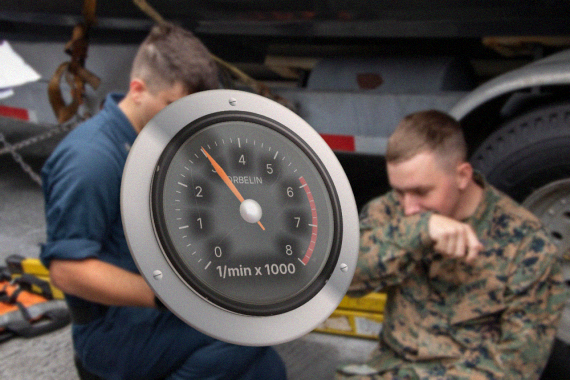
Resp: 3000 rpm
